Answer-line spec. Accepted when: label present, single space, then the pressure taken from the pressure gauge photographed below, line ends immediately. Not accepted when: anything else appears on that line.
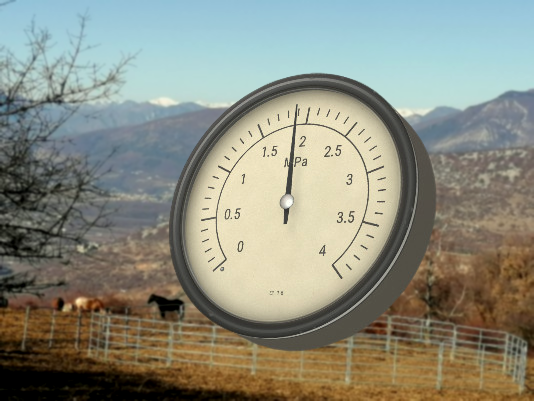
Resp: 1.9 MPa
